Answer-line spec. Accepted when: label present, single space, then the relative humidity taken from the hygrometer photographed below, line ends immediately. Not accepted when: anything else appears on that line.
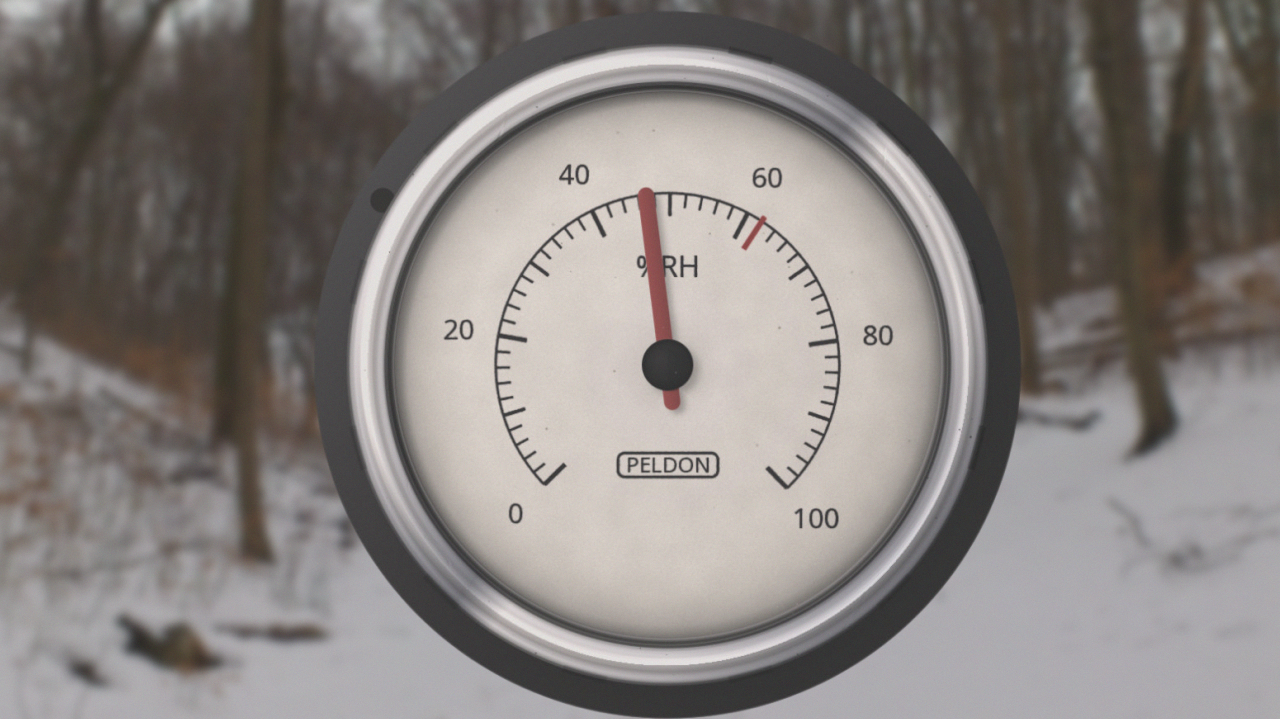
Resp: 47 %
